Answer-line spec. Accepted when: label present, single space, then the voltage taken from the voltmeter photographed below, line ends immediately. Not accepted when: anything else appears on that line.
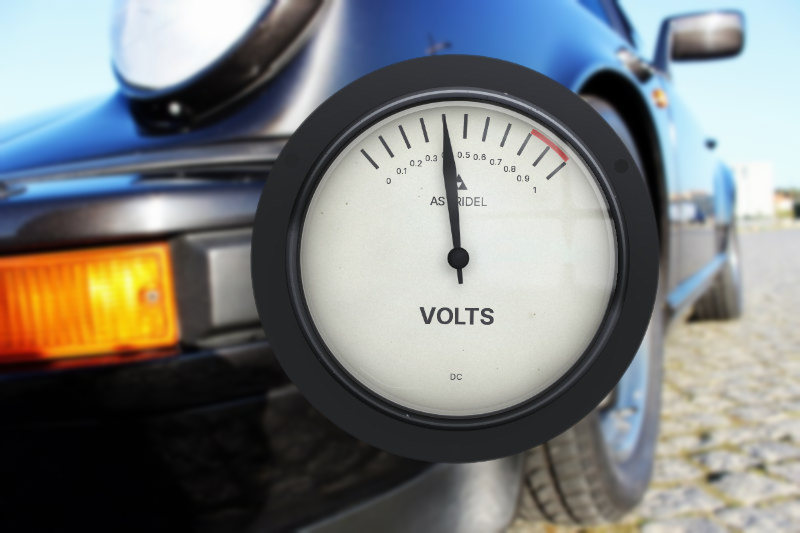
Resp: 0.4 V
